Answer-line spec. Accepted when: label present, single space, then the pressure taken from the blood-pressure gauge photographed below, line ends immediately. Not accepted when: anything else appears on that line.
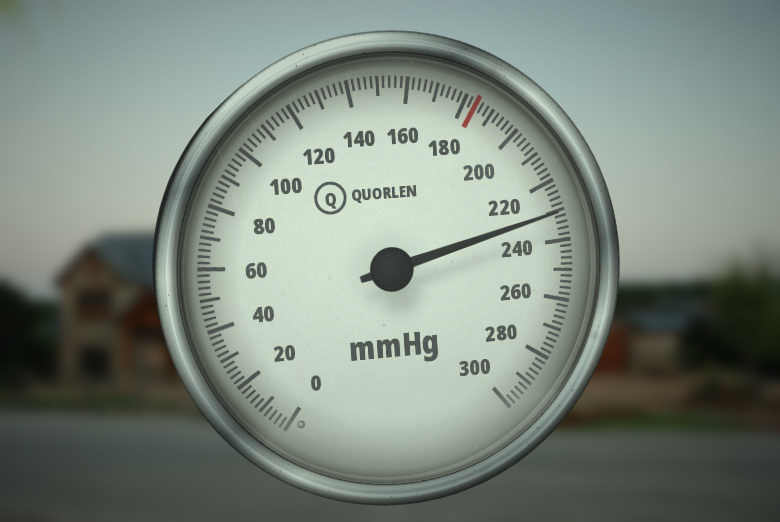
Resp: 230 mmHg
